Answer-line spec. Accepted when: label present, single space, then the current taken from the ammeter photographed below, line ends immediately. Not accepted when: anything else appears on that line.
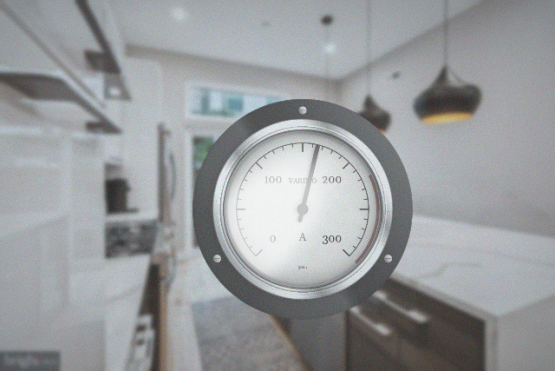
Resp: 165 A
